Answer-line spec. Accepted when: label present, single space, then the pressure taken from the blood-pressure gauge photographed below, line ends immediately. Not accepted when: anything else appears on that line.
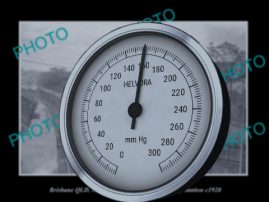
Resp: 160 mmHg
